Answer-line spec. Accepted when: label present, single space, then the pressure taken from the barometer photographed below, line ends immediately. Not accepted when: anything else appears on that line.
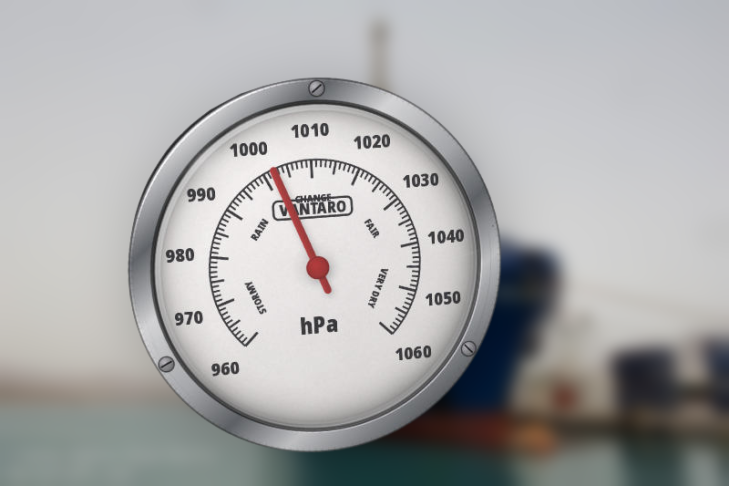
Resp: 1002 hPa
